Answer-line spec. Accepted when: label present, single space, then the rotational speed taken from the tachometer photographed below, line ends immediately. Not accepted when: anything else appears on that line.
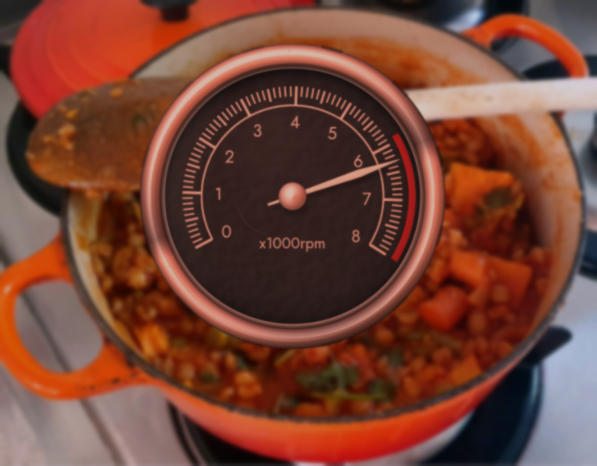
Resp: 6300 rpm
